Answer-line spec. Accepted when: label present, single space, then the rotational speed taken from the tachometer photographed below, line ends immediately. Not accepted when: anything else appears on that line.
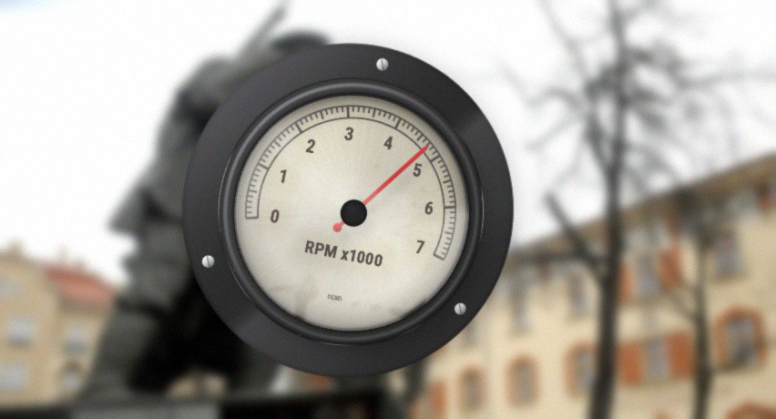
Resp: 4700 rpm
